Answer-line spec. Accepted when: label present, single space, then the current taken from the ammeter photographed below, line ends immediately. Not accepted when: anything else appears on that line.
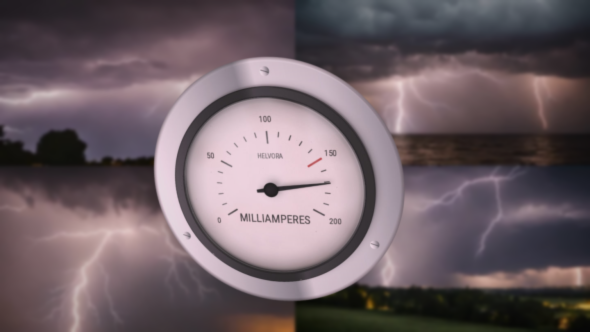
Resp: 170 mA
